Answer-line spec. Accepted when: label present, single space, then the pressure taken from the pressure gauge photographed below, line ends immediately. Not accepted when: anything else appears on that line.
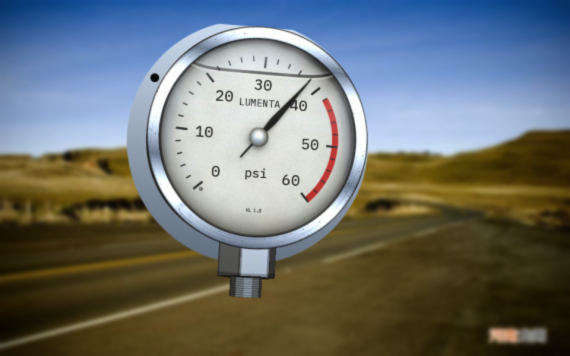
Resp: 38 psi
